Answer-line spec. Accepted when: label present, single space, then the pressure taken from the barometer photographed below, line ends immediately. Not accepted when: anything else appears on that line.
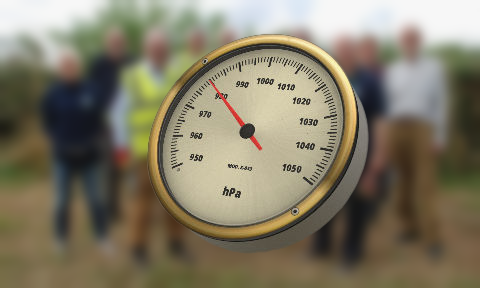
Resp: 980 hPa
